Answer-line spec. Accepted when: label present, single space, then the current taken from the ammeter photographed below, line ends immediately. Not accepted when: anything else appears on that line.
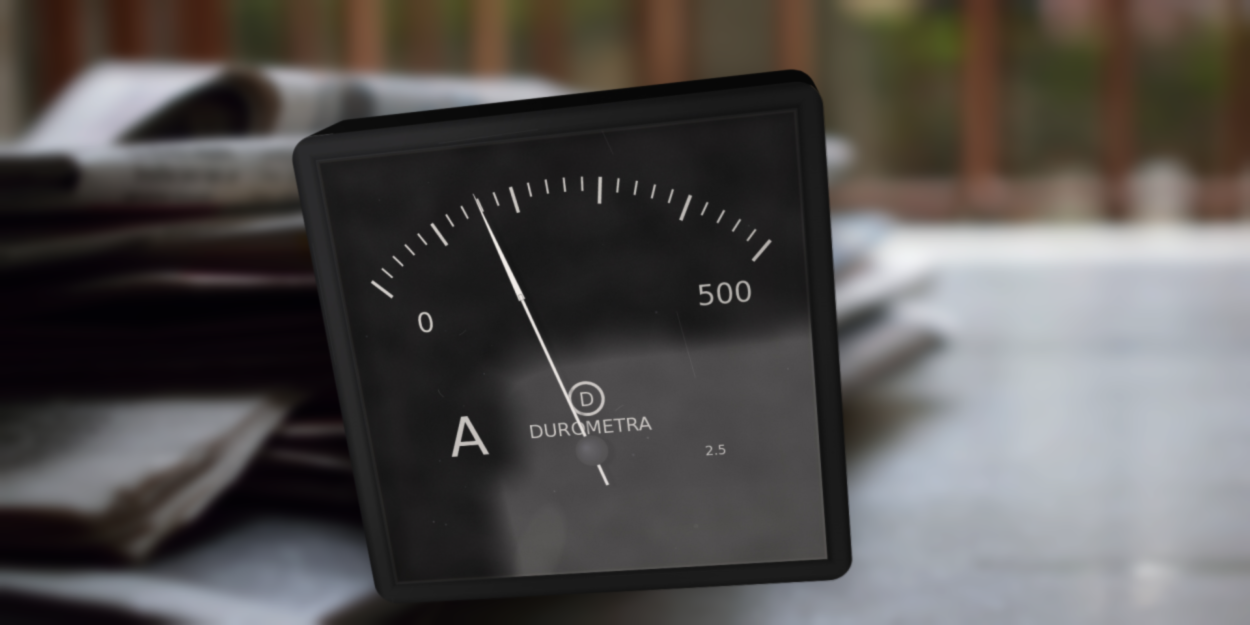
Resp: 160 A
